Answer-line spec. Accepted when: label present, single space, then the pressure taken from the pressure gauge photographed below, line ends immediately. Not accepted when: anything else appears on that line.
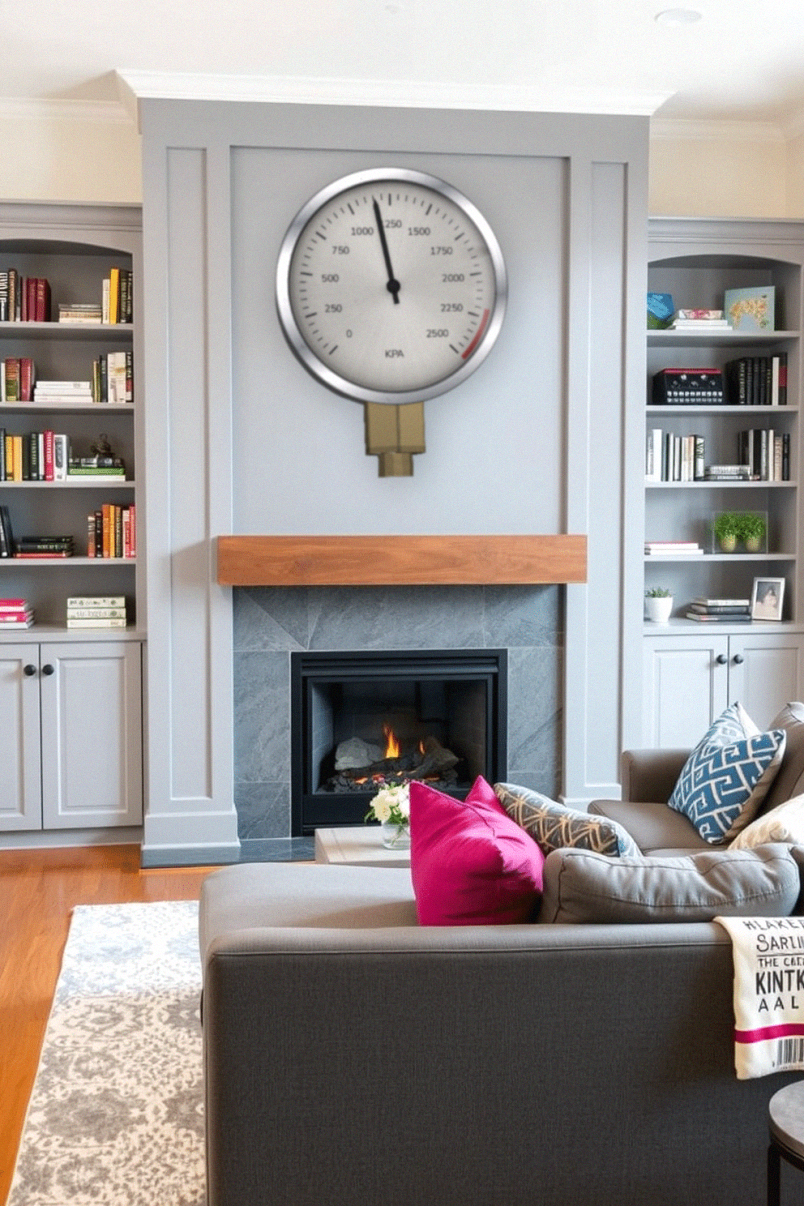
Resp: 1150 kPa
